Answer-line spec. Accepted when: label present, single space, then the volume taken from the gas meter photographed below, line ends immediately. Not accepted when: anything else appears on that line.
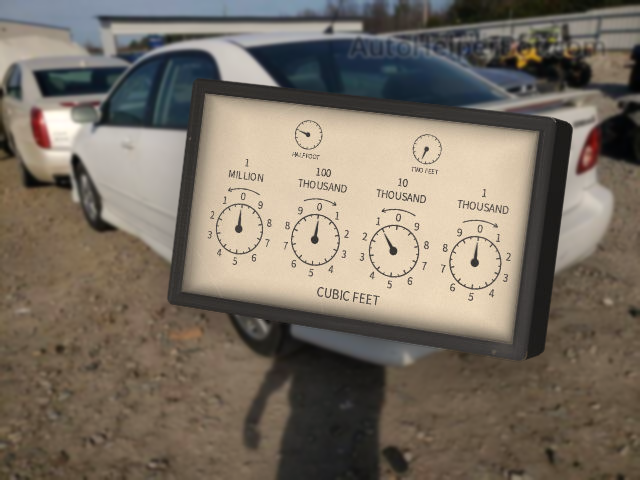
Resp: 1000 ft³
